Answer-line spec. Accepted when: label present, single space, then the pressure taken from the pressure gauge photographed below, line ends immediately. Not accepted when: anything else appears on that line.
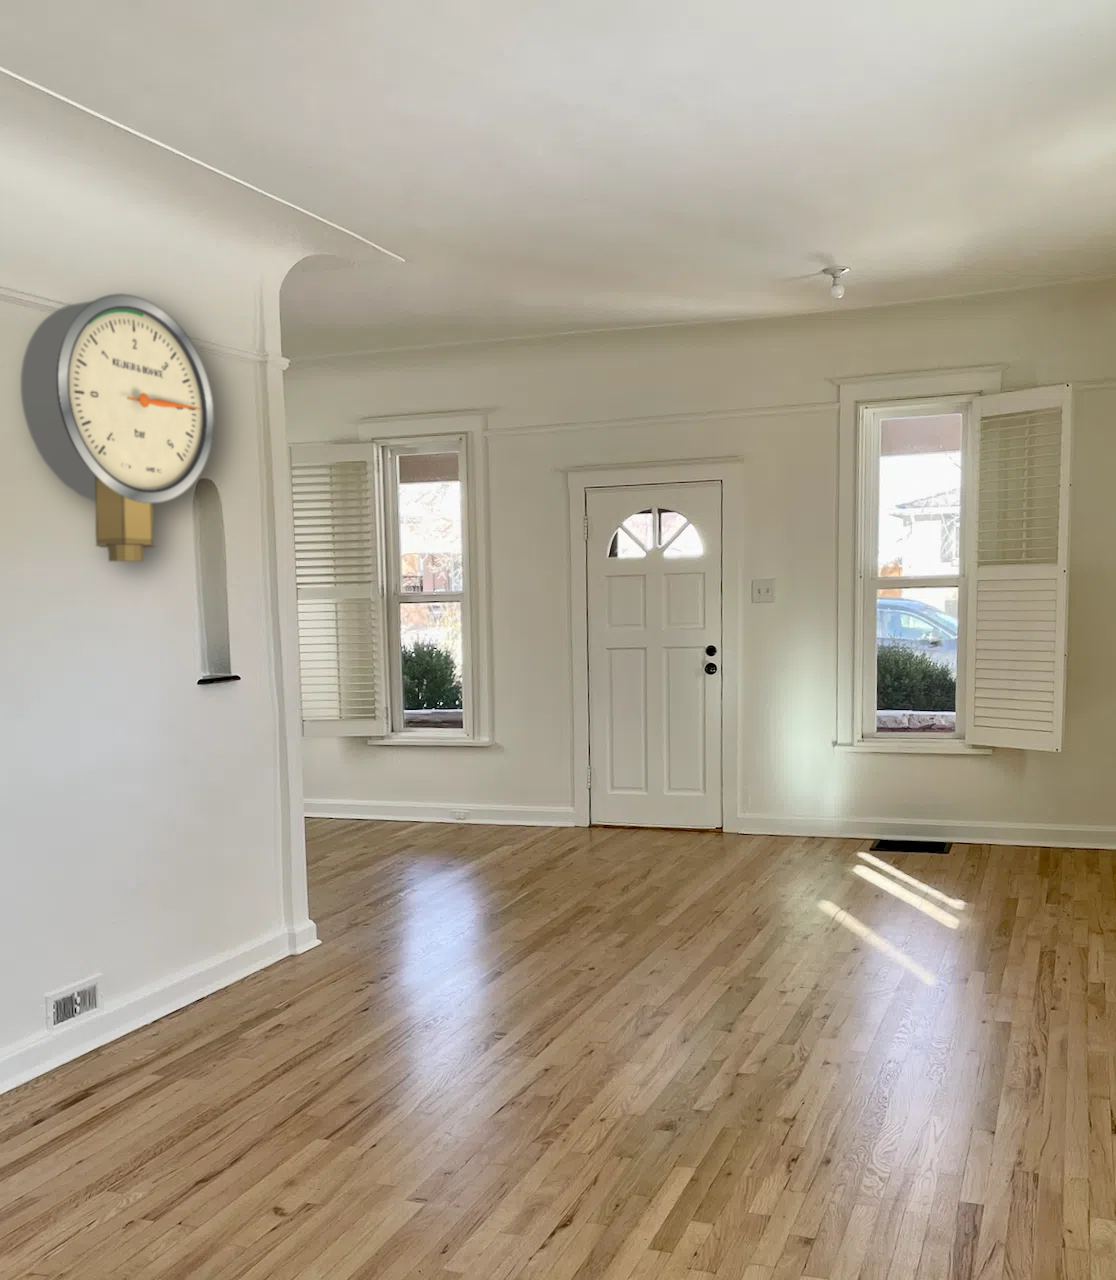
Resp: 4 bar
